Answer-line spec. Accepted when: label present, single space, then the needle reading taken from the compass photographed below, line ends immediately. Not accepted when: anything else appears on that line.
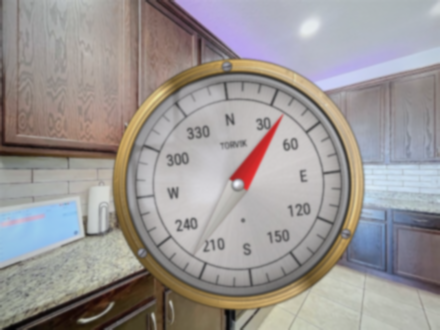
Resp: 40 °
